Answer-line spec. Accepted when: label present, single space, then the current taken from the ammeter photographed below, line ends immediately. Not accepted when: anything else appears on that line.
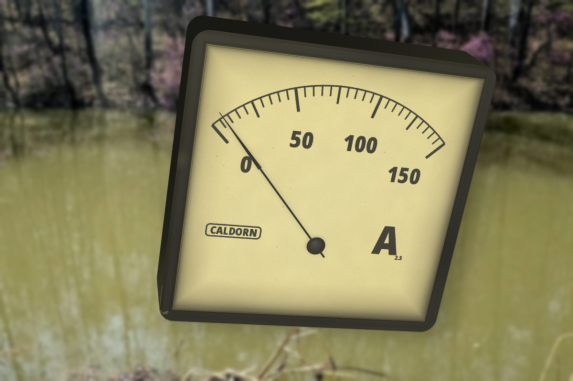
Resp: 7.5 A
